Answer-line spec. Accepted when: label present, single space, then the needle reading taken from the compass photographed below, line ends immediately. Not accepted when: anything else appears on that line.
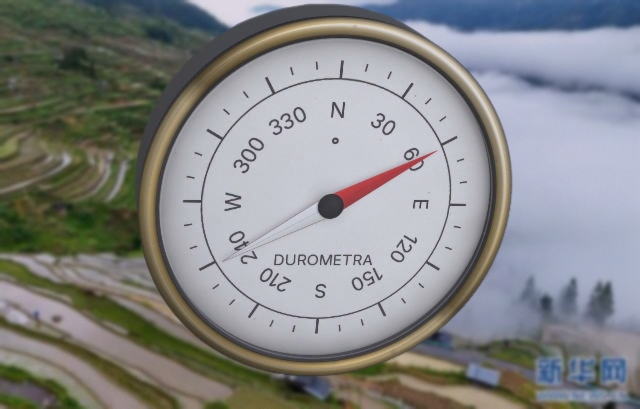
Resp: 60 °
